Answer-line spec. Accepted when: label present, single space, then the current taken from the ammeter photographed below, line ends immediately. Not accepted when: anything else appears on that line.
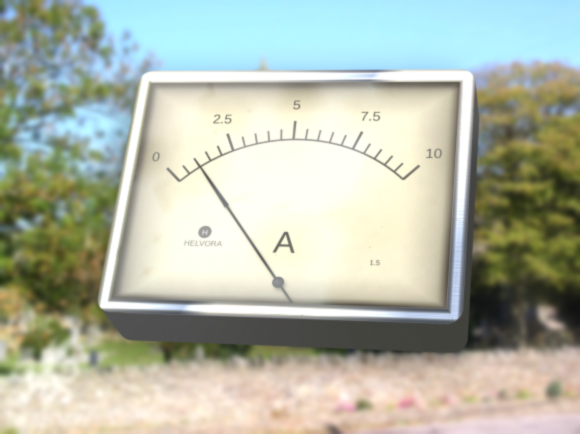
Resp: 1 A
